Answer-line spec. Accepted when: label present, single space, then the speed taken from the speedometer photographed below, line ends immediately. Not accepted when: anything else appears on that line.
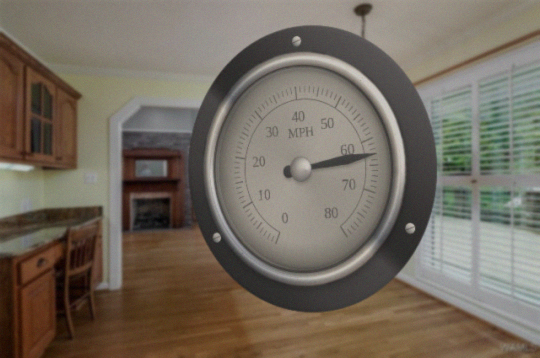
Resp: 63 mph
